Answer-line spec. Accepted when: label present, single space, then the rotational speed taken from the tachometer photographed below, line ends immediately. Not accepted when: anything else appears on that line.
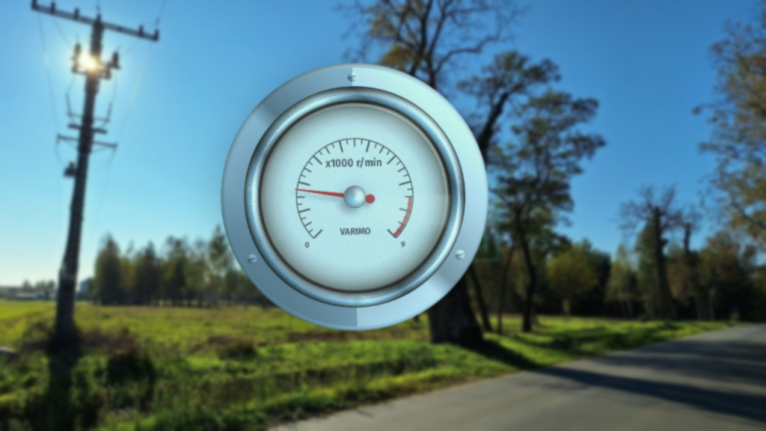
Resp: 1750 rpm
